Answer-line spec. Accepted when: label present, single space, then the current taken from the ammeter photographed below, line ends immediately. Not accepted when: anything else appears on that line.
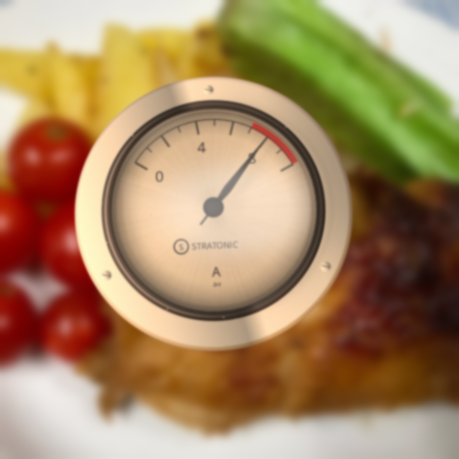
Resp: 8 A
